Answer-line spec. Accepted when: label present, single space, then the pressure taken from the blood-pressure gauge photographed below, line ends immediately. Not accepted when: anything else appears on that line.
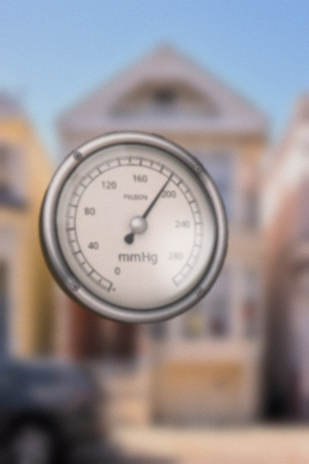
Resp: 190 mmHg
